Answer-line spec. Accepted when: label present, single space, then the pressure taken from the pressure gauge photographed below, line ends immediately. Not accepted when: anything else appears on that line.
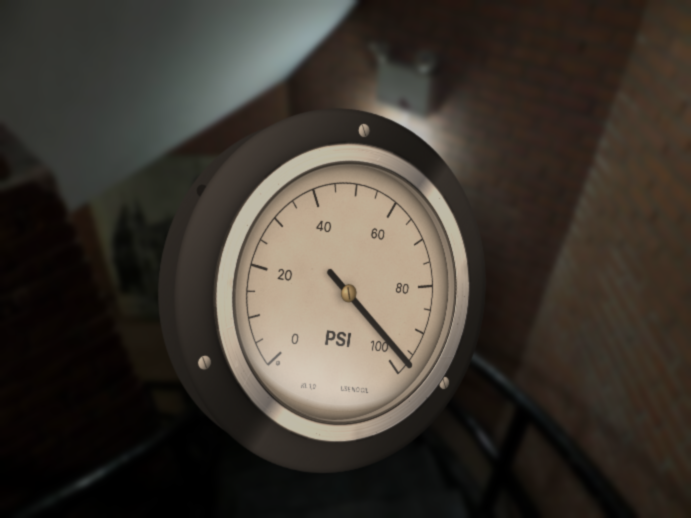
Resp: 97.5 psi
